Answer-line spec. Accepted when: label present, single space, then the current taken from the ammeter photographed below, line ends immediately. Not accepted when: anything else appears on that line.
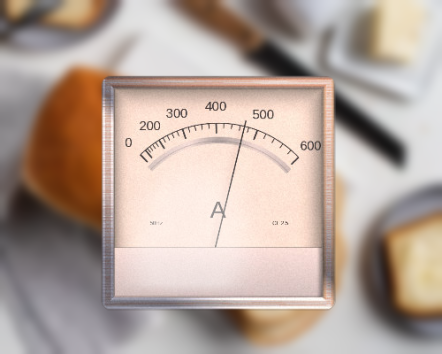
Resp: 470 A
